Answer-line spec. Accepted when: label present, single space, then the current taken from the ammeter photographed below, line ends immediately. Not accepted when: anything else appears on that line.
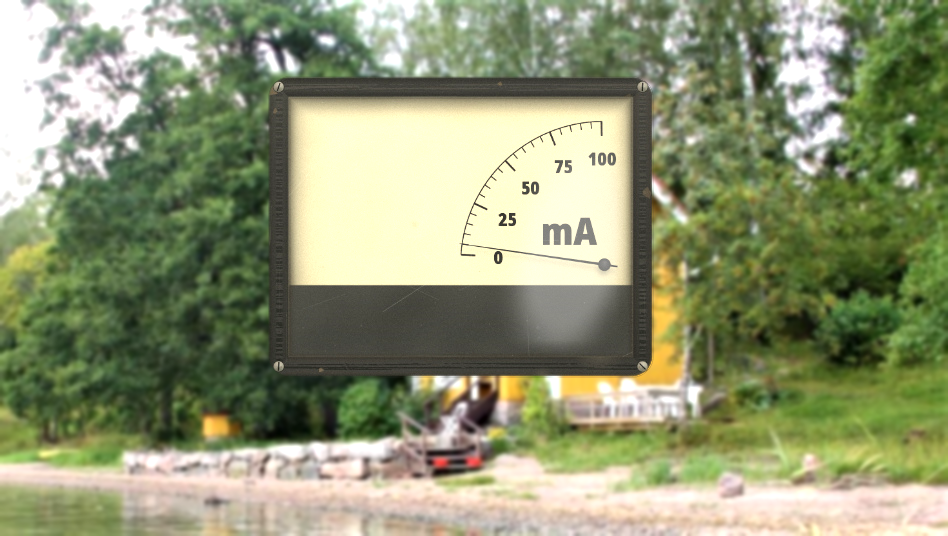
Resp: 5 mA
